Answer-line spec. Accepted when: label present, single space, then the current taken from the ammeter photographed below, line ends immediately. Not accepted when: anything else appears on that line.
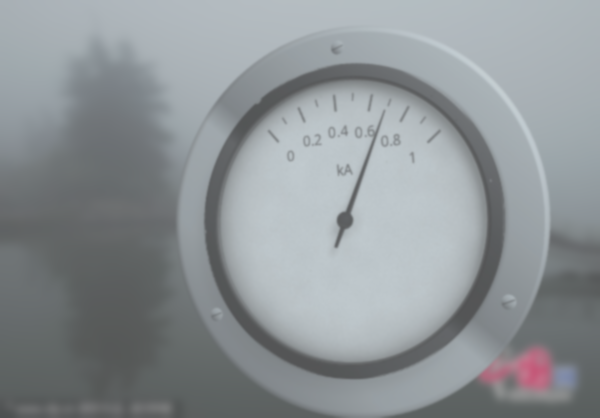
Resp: 0.7 kA
